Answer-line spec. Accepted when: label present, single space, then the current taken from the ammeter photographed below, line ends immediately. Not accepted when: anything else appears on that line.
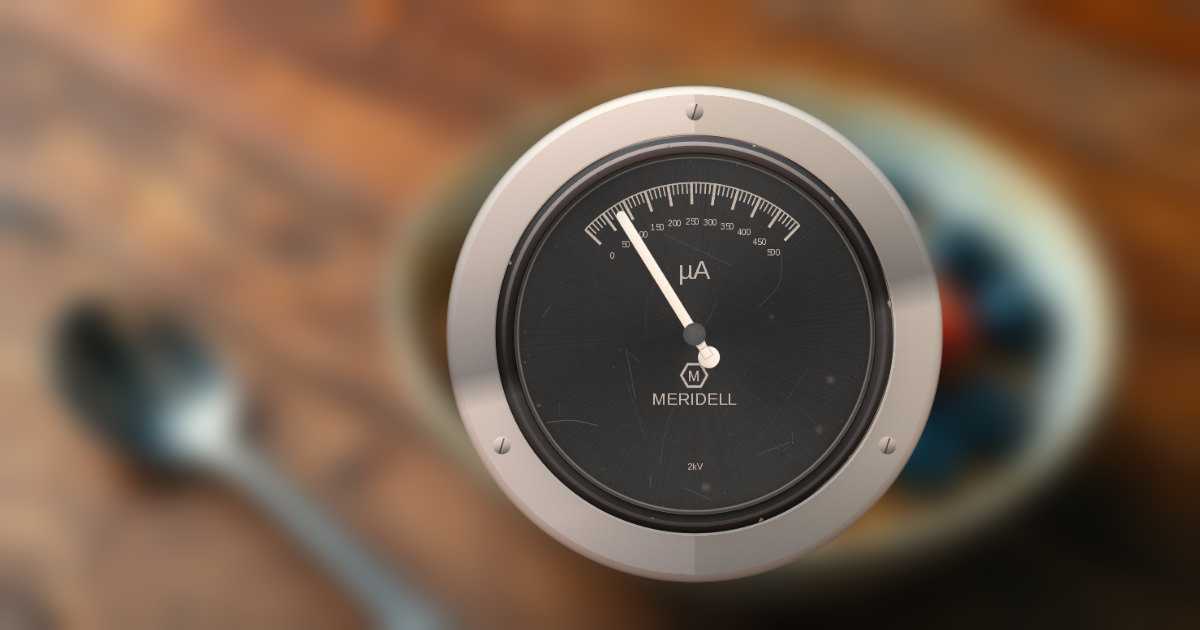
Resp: 80 µA
